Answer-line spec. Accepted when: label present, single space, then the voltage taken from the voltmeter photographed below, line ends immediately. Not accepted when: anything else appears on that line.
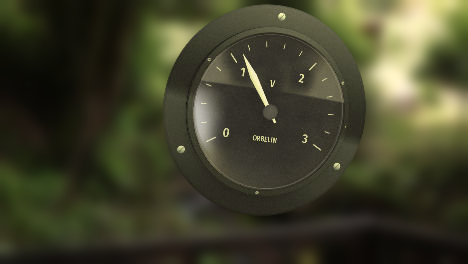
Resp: 1.1 V
